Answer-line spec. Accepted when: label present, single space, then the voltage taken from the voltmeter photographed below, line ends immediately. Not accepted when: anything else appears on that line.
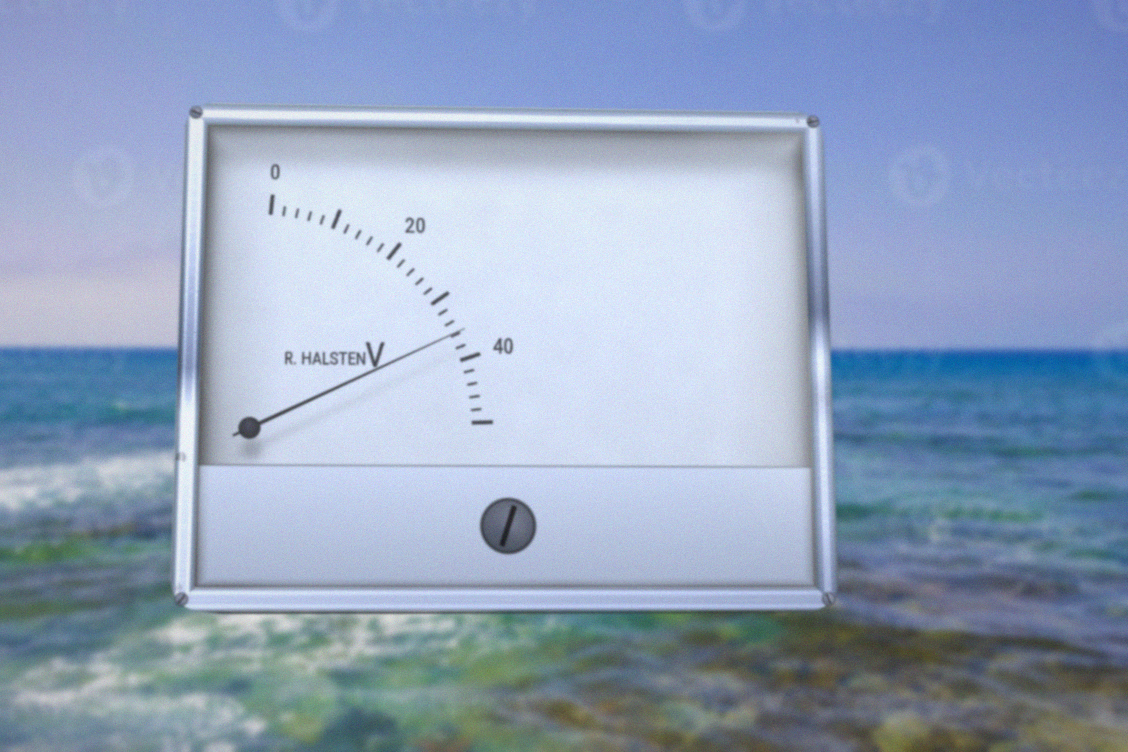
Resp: 36 V
